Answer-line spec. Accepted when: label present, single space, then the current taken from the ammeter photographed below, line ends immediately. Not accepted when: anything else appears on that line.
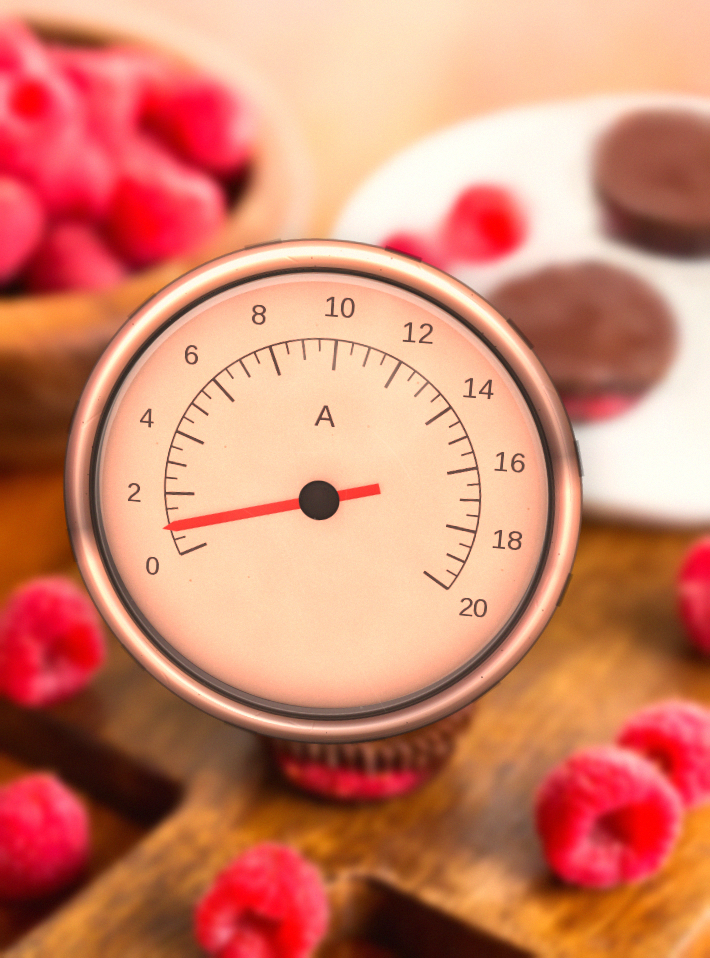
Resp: 1 A
